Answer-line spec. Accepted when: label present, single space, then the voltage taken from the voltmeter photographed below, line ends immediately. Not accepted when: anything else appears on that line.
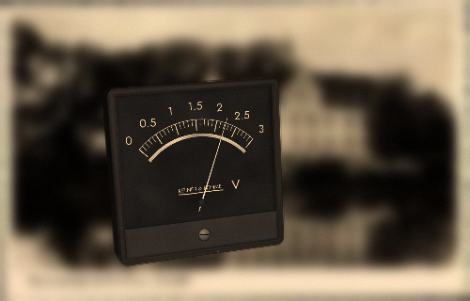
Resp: 2.2 V
